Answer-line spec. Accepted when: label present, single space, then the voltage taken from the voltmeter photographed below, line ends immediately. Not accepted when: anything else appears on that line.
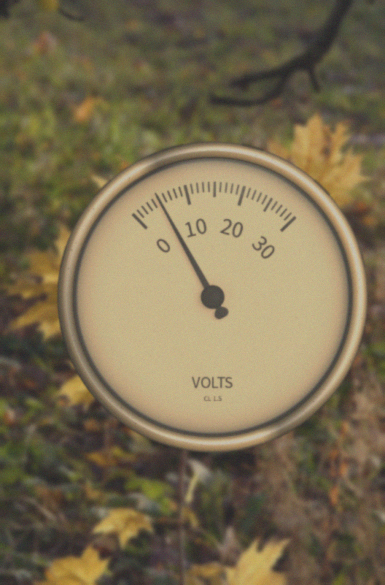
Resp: 5 V
